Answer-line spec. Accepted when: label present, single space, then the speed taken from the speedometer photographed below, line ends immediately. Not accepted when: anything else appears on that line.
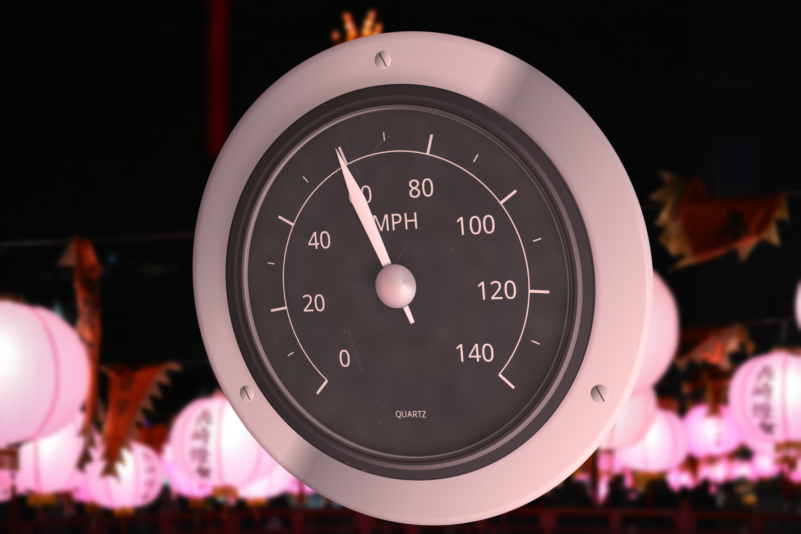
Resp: 60 mph
